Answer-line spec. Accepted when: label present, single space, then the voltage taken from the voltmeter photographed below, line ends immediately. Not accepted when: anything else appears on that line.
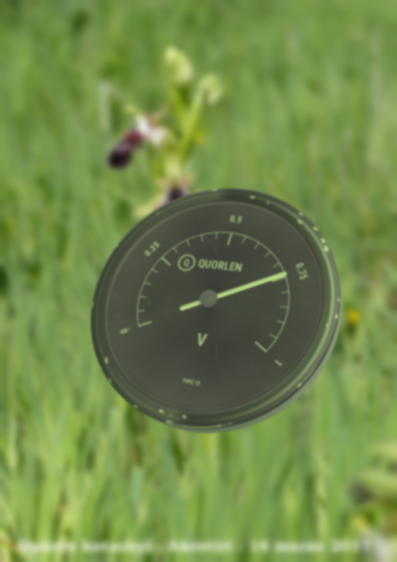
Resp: 0.75 V
